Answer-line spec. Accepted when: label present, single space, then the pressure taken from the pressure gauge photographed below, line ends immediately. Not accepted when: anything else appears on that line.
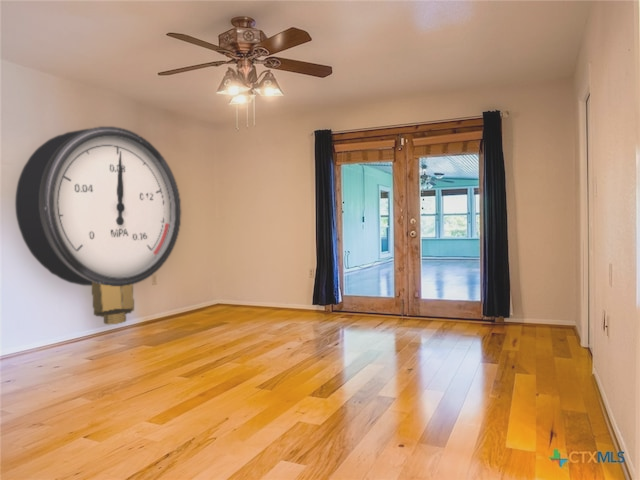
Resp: 0.08 MPa
